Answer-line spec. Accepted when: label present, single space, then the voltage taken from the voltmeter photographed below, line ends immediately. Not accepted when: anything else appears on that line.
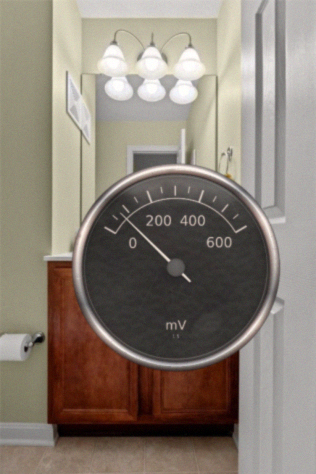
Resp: 75 mV
